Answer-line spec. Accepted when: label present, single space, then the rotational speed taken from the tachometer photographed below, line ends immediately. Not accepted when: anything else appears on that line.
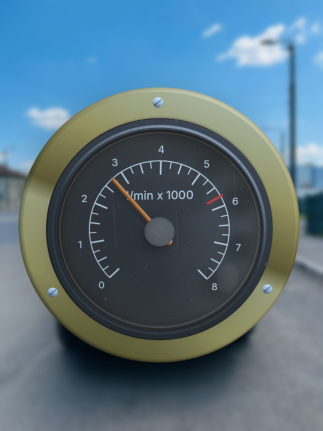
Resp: 2750 rpm
